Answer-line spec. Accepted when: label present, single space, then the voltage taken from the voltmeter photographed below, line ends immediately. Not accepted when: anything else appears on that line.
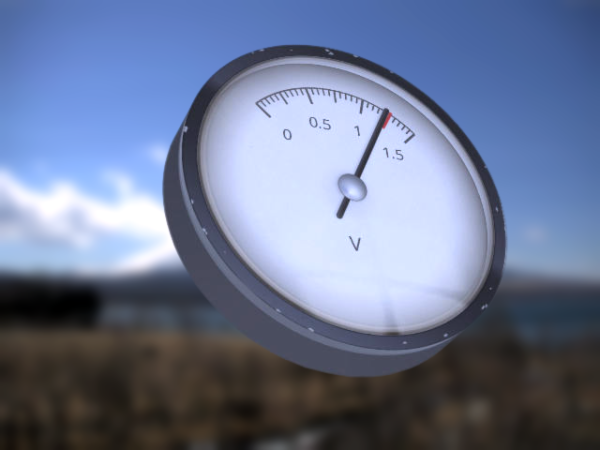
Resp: 1.2 V
